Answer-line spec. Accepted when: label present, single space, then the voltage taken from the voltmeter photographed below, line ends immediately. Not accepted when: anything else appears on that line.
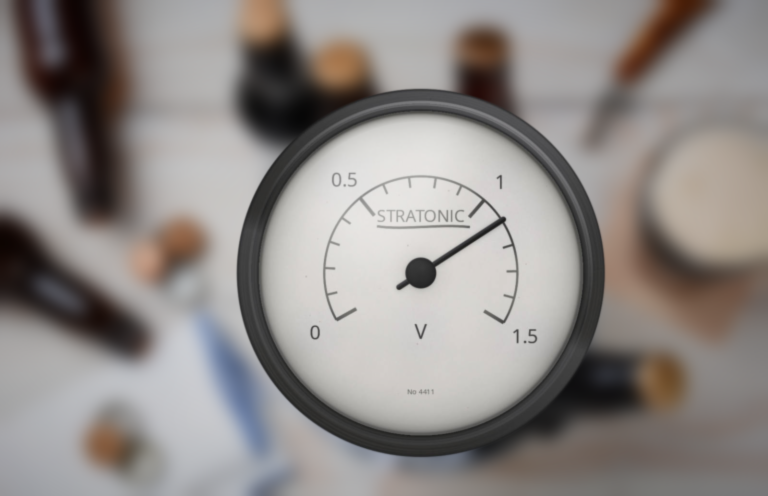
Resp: 1.1 V
